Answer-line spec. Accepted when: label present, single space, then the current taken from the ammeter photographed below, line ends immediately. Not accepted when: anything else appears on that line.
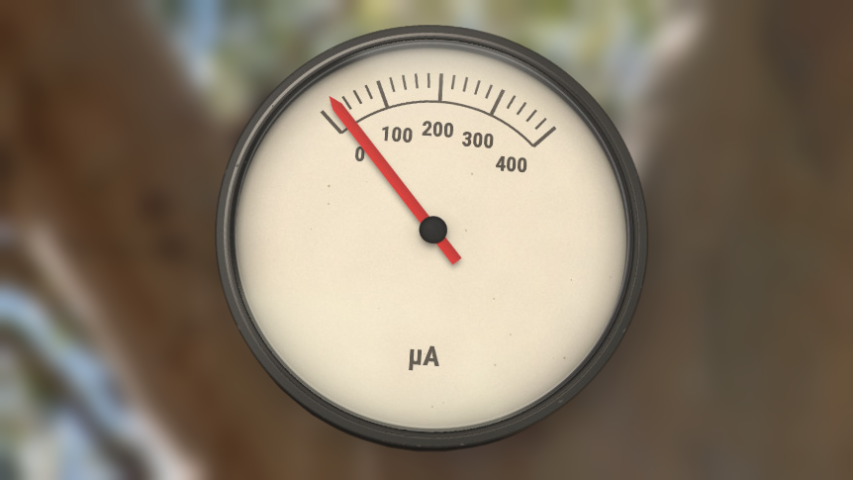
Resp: 20 µA
